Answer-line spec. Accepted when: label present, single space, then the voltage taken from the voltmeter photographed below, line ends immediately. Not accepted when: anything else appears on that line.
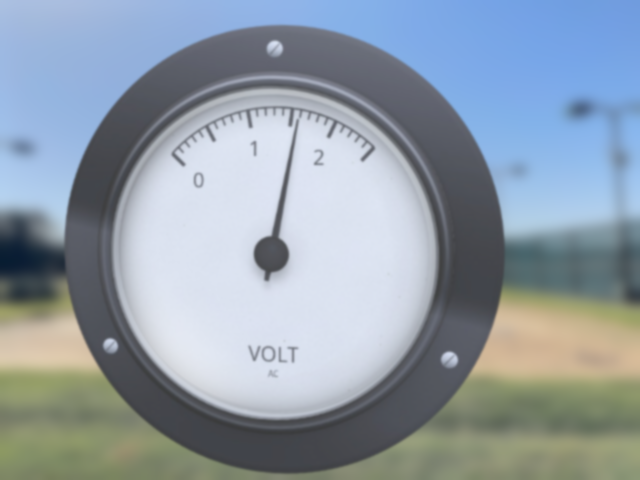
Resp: 1.6 V
